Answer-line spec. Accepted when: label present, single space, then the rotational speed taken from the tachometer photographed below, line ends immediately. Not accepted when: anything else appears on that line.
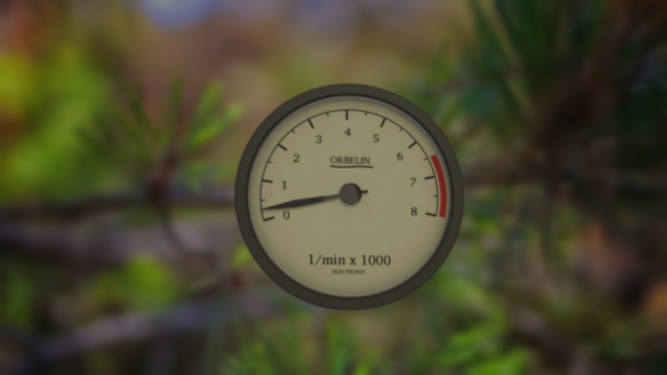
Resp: 250 rpm
